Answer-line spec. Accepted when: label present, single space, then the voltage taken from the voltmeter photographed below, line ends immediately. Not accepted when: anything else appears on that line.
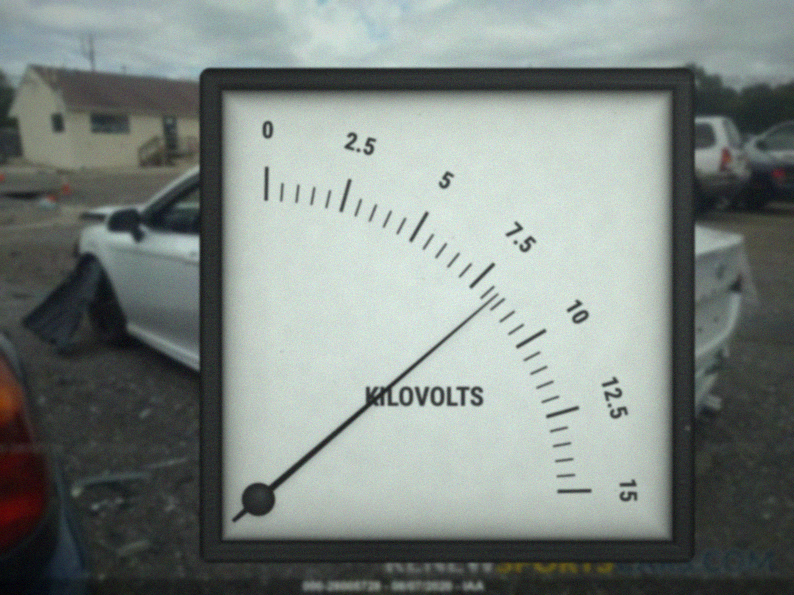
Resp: 8.25 kV
